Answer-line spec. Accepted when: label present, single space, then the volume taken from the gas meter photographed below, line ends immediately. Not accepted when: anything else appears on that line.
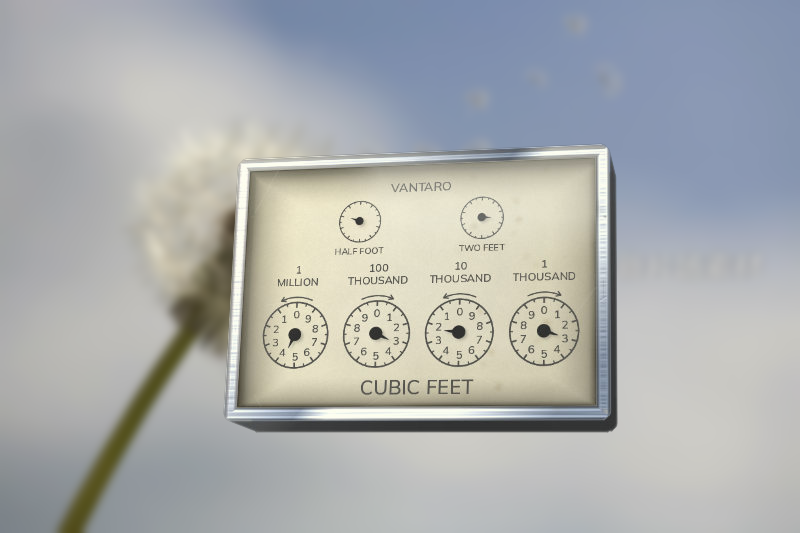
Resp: 432300 ft³
